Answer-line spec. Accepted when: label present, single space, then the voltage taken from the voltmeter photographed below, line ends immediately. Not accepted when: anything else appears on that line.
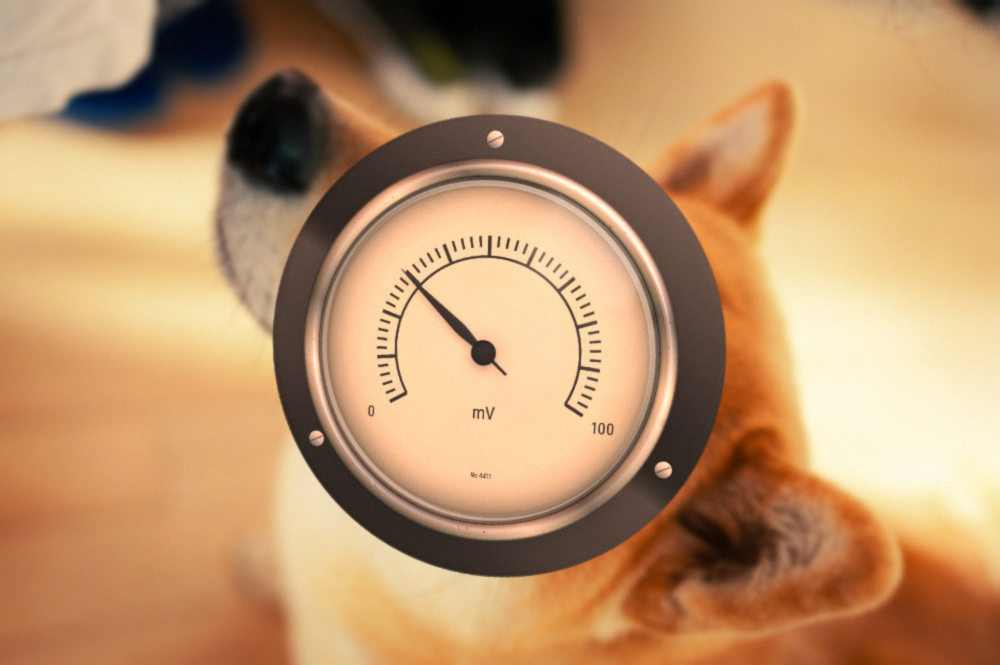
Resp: 30 mV
